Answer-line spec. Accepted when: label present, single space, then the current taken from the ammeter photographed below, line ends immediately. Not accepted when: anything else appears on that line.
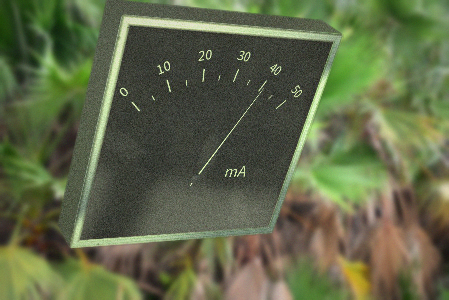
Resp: 40 mA
